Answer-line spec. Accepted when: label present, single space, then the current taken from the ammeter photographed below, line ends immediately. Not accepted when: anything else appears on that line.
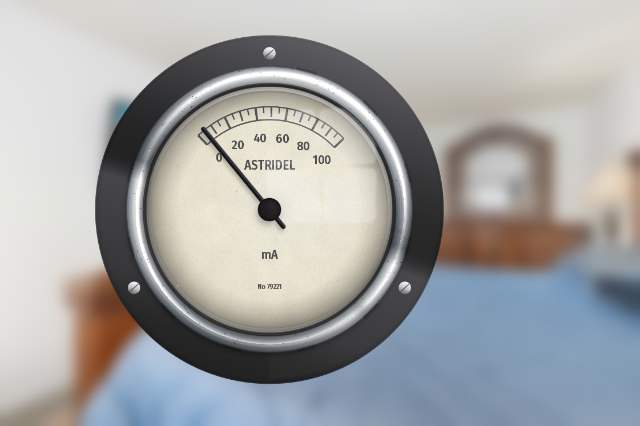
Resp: 5 mA
